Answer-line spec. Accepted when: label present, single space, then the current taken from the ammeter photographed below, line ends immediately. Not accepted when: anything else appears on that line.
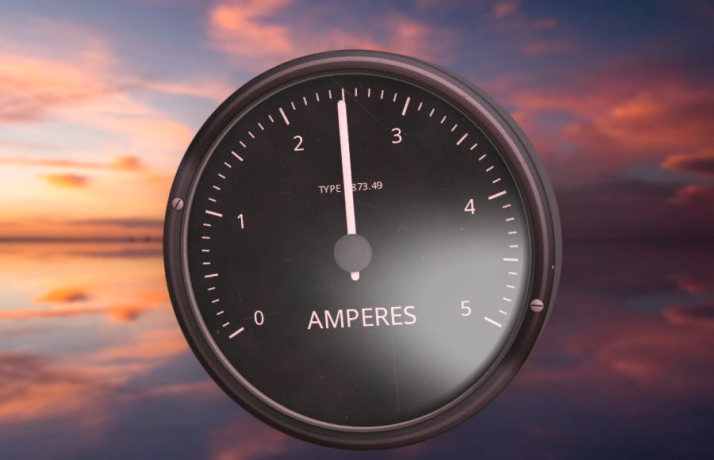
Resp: 2.5 A
